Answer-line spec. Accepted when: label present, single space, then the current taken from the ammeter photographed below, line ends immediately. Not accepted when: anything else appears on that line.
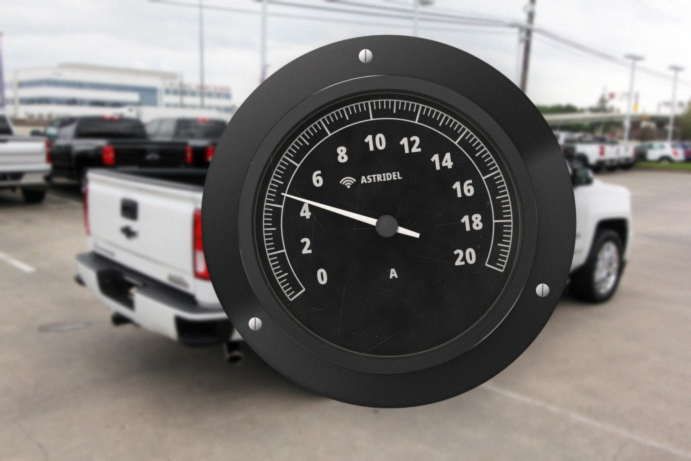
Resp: 4.6 A
